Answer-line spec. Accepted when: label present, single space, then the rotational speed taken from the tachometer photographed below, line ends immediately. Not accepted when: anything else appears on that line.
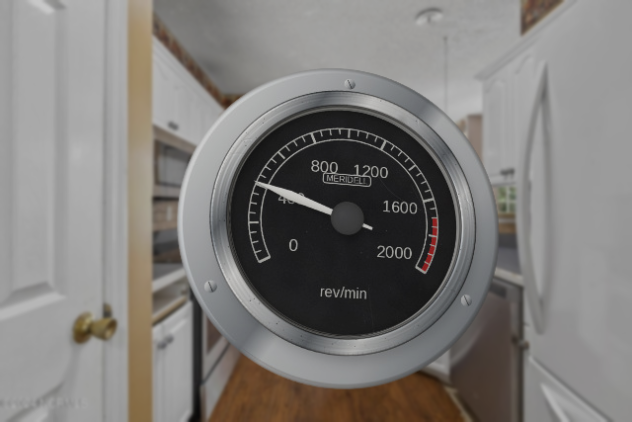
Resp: 400 rpm
